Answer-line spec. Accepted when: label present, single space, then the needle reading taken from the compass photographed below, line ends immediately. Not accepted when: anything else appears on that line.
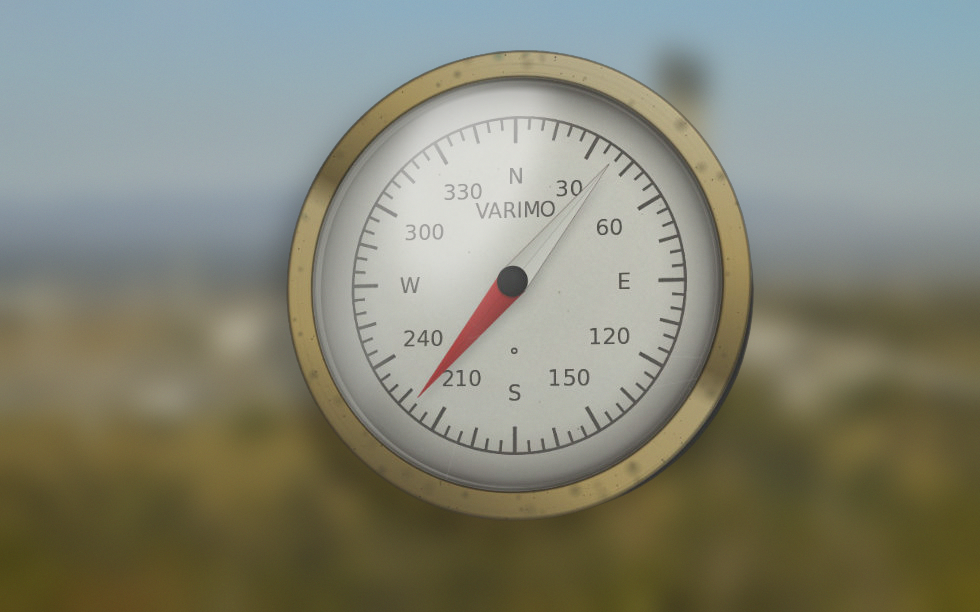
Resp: 220 °
